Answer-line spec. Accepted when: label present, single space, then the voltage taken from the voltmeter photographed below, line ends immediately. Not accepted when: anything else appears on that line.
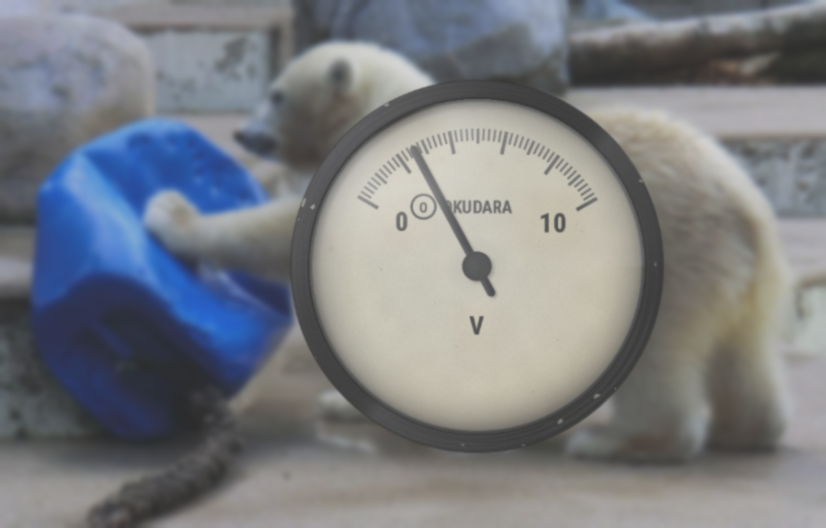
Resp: 2.6 V
